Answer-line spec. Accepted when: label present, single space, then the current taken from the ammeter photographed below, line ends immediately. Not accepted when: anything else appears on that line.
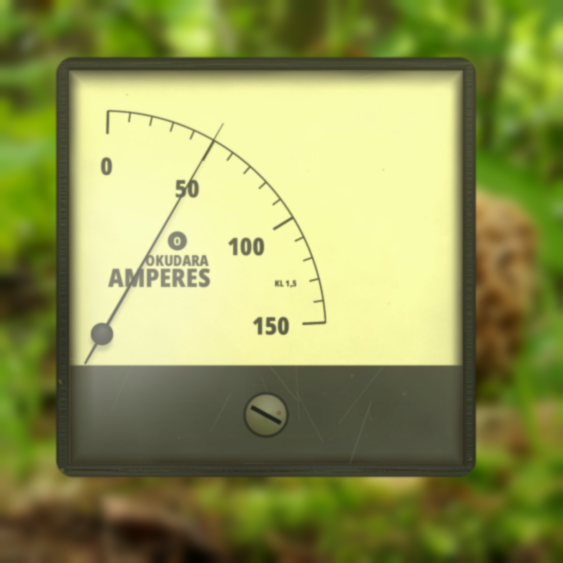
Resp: 50 A
